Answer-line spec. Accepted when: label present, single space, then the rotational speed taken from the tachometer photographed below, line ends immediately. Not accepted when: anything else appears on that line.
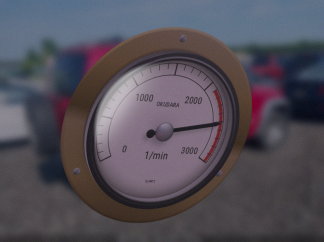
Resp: 2500 rpm
